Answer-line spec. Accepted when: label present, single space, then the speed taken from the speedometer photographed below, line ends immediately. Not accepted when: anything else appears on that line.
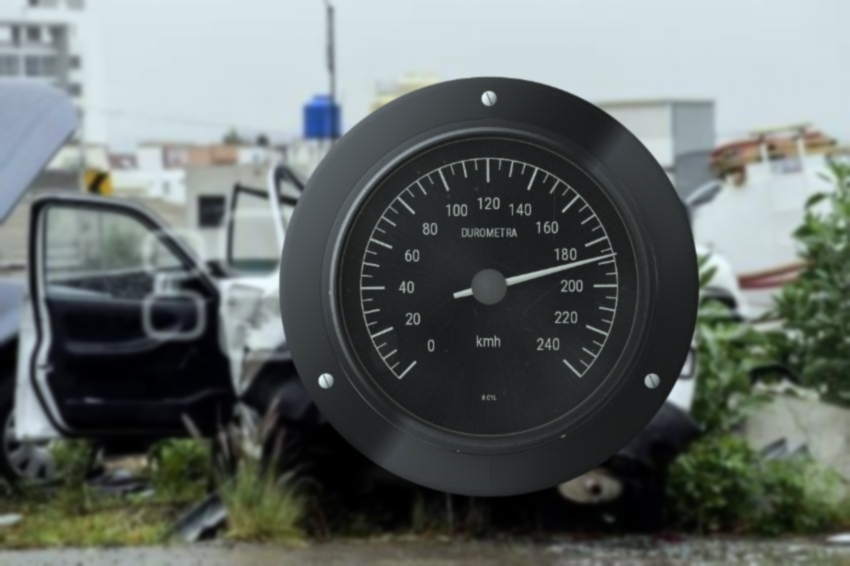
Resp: 187.5 km/h
